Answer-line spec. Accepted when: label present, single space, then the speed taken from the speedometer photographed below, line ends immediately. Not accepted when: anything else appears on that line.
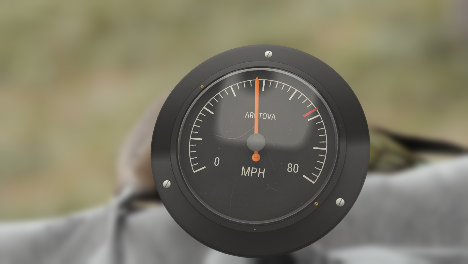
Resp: 38 mph
